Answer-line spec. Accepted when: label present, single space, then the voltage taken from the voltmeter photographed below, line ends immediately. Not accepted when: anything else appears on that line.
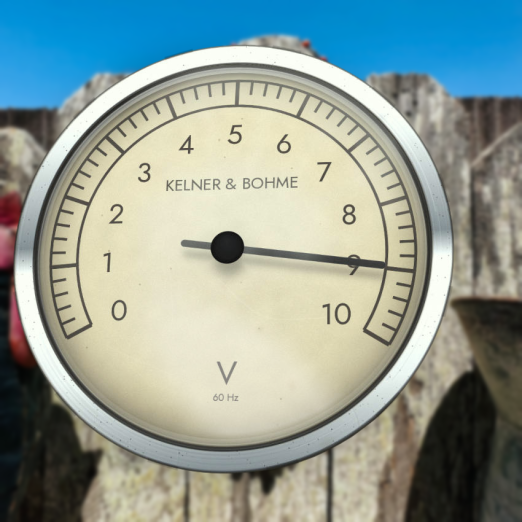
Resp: 9 V
